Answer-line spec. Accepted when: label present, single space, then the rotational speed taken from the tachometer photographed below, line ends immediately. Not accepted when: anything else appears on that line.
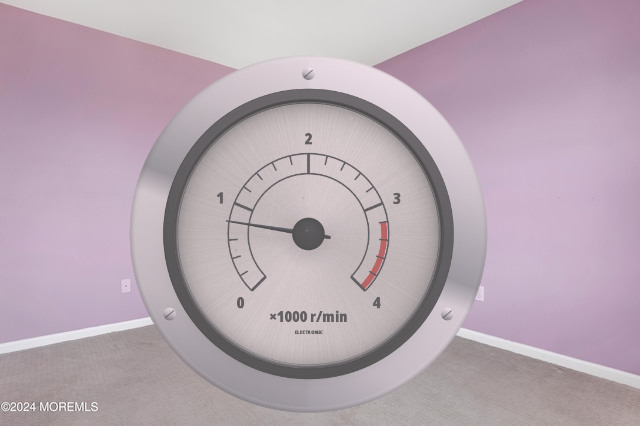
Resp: 800 rpm
